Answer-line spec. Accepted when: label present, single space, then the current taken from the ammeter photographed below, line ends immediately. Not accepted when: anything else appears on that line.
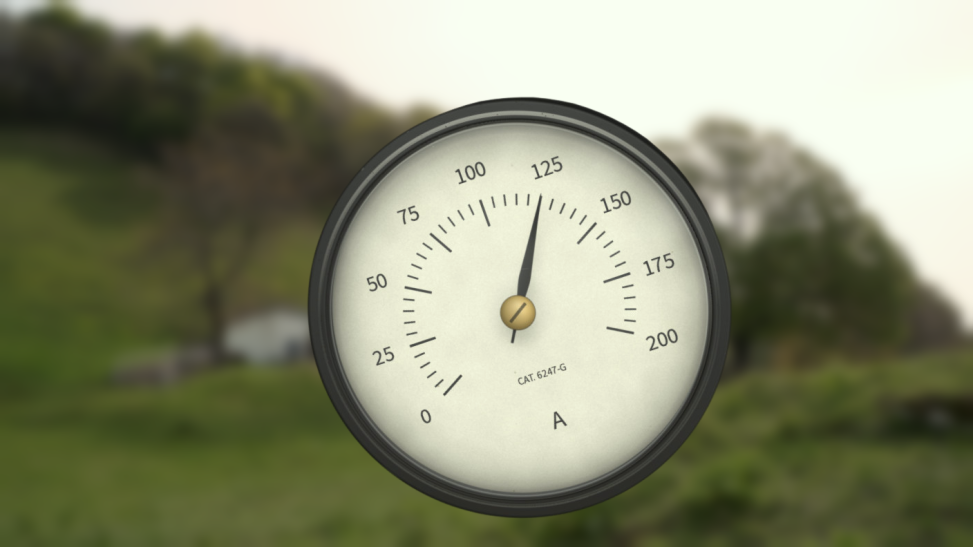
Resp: 125 A
